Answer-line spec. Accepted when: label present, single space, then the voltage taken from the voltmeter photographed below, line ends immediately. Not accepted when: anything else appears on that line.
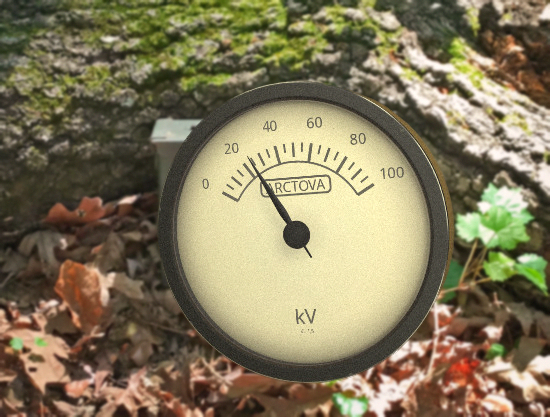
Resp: 25 kV
